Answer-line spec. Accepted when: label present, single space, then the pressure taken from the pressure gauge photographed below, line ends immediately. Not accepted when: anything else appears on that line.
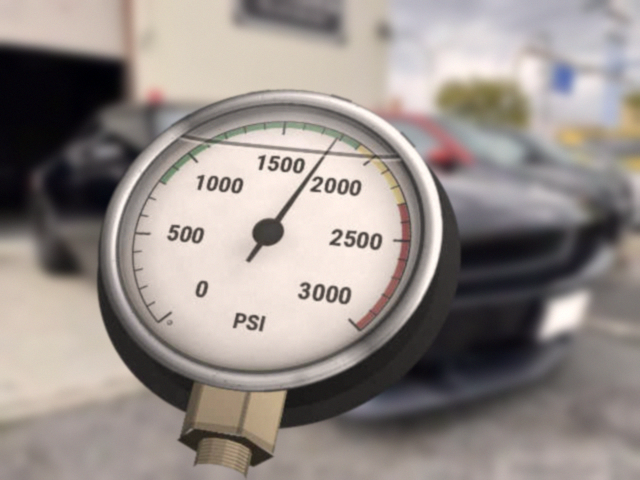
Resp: 1800 psi
